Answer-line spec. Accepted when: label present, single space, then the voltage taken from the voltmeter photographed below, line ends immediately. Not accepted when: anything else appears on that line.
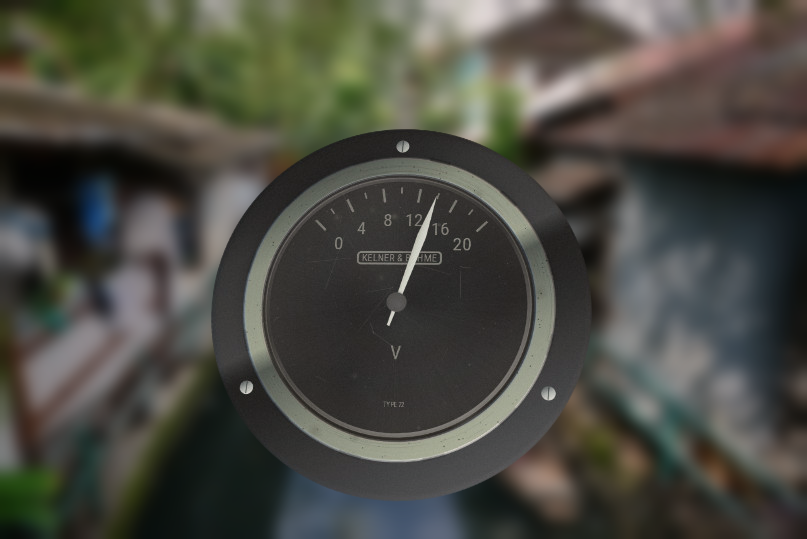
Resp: 14 V
